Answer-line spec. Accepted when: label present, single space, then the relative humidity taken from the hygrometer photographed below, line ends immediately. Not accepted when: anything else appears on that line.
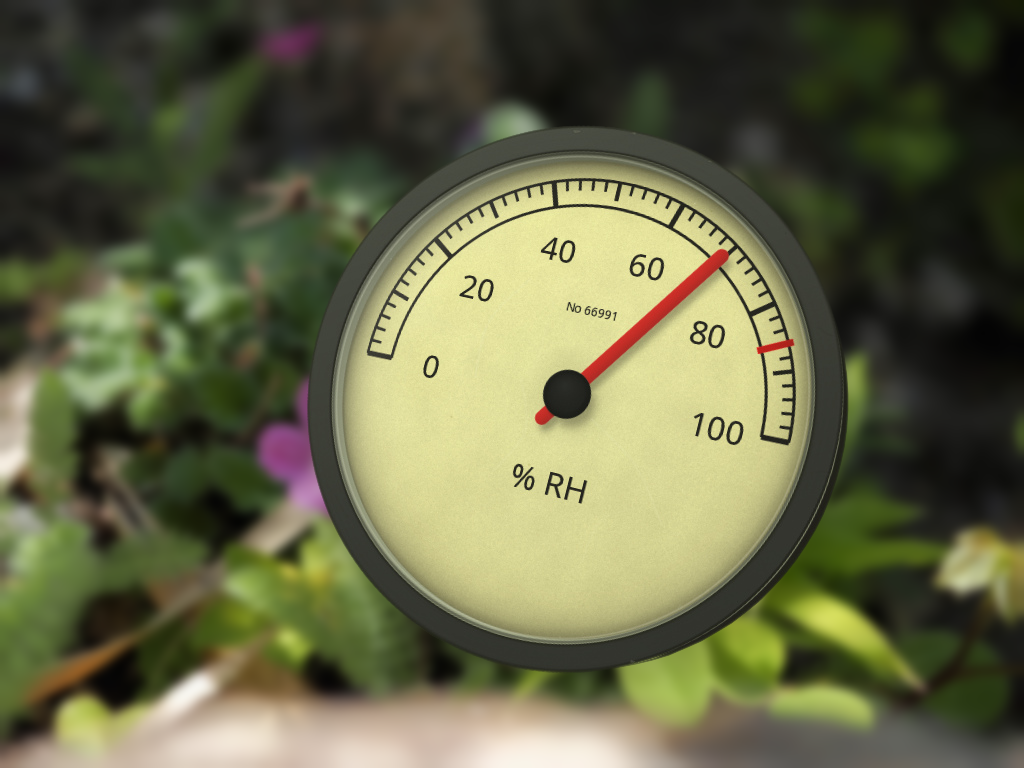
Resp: 70 %
